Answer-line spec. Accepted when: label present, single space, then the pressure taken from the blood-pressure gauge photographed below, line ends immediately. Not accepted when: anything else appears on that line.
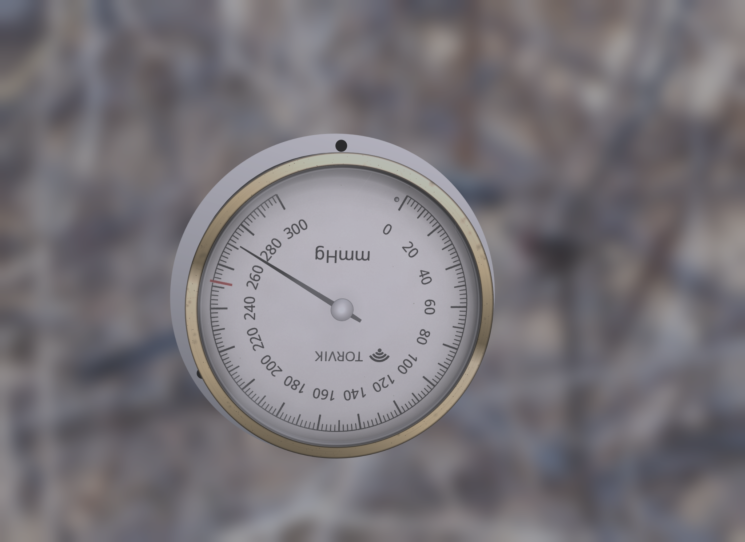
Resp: 272 mmHg
